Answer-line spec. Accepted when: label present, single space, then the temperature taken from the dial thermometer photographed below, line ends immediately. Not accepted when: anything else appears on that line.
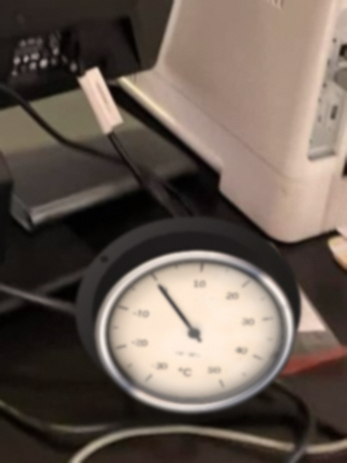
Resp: 0 °C
